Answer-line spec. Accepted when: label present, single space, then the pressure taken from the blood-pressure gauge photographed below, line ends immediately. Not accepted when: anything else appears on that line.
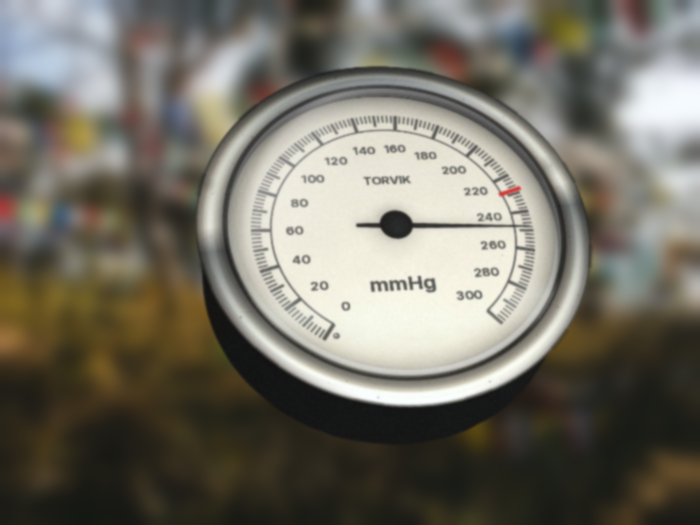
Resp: 250 mmHg
